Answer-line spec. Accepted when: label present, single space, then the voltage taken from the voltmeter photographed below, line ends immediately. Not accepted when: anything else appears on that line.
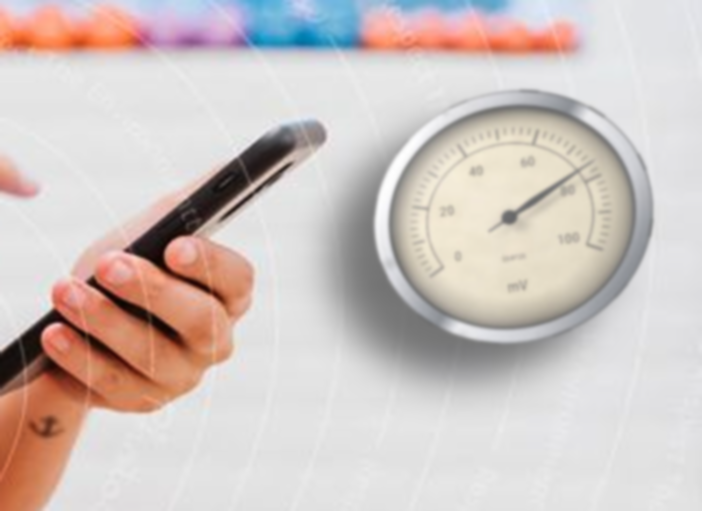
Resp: 76 mV
